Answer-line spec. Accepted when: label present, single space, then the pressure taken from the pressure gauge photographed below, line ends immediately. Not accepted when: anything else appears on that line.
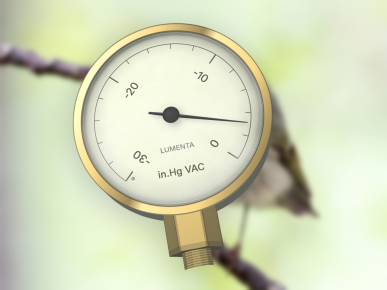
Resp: -3 inHg
